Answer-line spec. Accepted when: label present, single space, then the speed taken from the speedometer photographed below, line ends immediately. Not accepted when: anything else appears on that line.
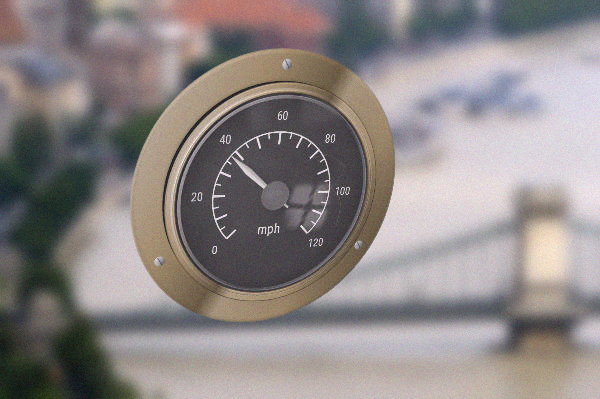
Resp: 37.5 mph
